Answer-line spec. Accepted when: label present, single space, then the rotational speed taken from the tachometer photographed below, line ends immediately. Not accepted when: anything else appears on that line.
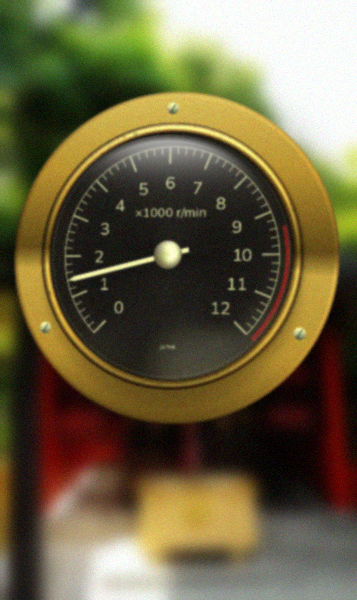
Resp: 1400 rpm
